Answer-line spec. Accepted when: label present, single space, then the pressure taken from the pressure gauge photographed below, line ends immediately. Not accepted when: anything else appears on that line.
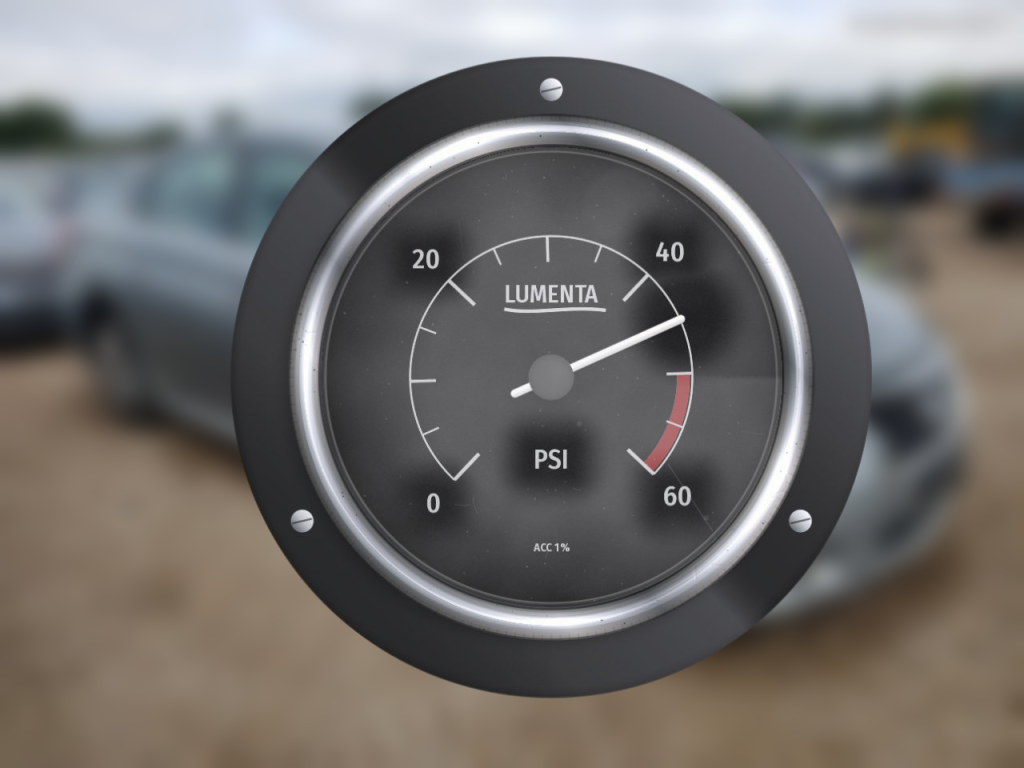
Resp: 45 psi
